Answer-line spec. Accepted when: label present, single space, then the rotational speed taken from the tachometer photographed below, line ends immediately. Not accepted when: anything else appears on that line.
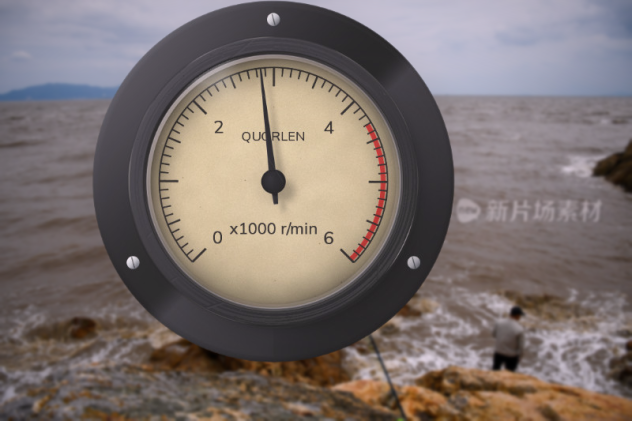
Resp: 2850 rpm
